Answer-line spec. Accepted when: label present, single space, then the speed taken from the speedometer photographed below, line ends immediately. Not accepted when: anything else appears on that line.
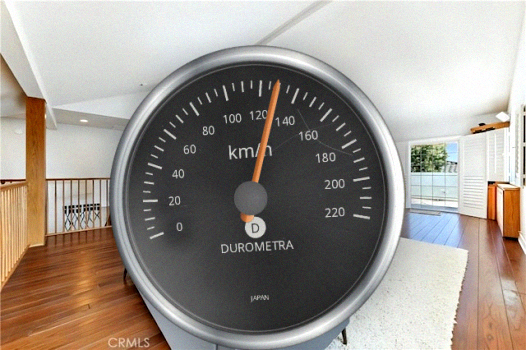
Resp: 130 km/h
